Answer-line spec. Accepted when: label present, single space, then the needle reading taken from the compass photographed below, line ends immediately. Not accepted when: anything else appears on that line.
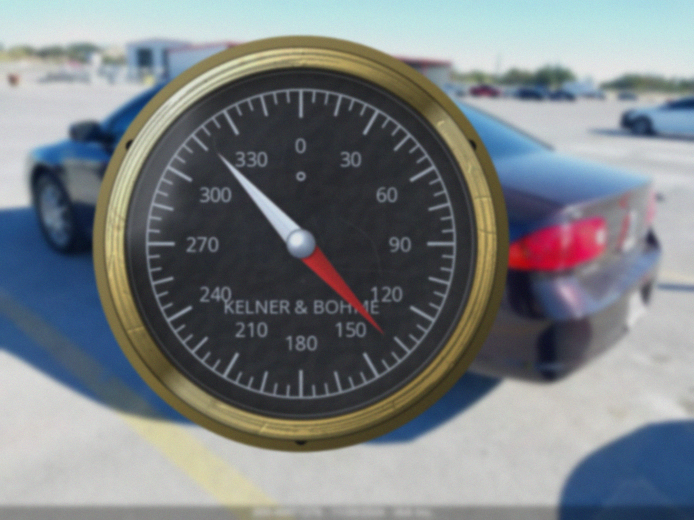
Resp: 137.5 °
